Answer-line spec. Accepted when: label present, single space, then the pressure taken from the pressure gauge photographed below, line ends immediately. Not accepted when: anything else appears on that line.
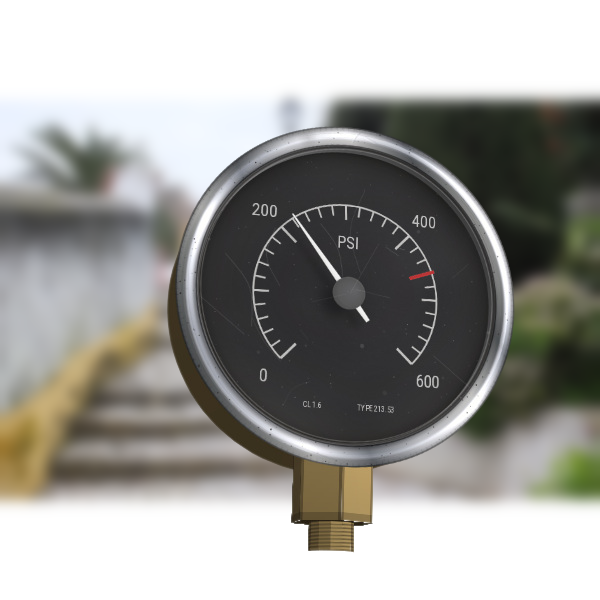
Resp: 220 psi
